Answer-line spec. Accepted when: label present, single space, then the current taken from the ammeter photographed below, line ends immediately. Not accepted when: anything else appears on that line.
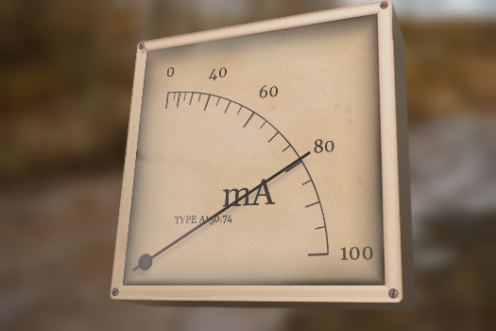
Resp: 80 mA
